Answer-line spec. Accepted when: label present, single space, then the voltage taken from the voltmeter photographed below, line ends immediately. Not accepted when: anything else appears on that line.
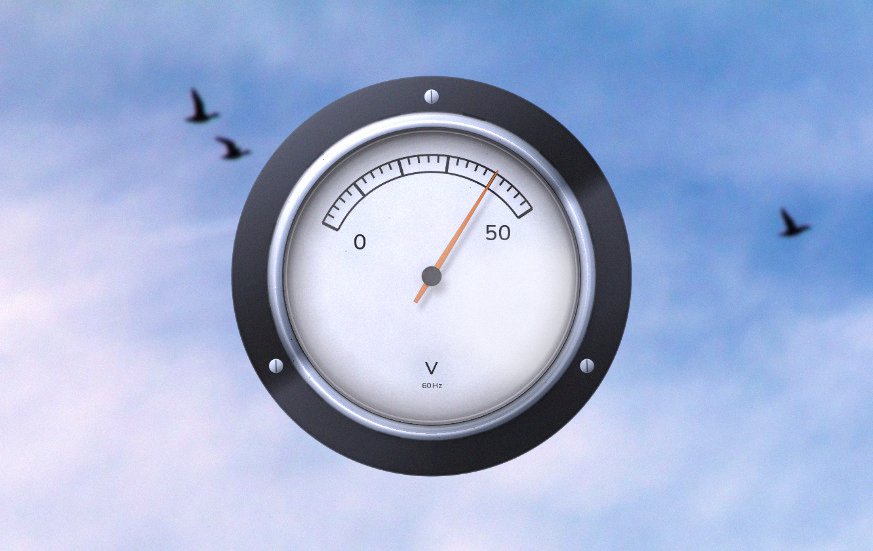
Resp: 40 V
